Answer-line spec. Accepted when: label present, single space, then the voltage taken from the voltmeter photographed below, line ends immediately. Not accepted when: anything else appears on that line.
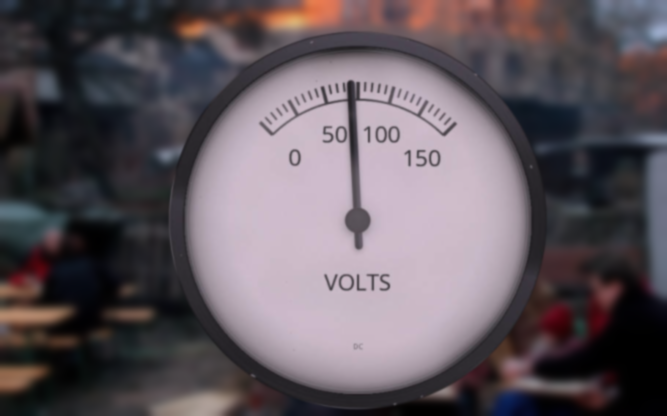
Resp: 70 V
